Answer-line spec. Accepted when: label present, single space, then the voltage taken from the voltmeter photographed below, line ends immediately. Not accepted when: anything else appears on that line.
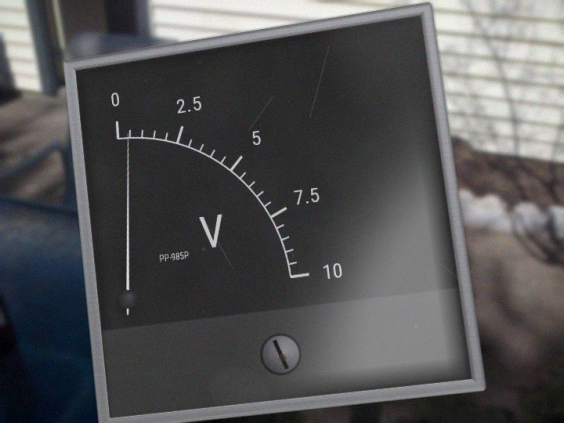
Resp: 0.5 V
